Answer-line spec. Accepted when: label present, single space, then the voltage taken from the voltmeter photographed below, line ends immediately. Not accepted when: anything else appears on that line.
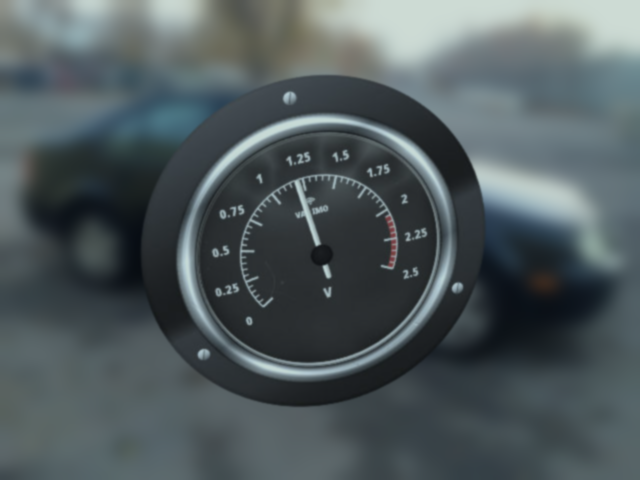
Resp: 1.2 V
